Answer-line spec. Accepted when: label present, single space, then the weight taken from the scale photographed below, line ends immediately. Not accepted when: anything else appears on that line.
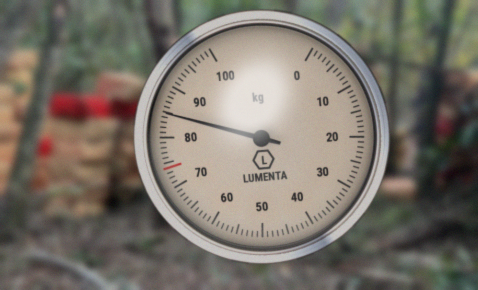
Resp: 85 kg
